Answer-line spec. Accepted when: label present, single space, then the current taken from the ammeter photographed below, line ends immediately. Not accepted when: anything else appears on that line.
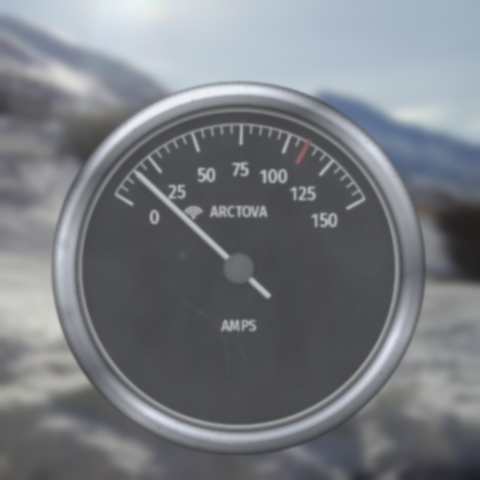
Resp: 15 A
